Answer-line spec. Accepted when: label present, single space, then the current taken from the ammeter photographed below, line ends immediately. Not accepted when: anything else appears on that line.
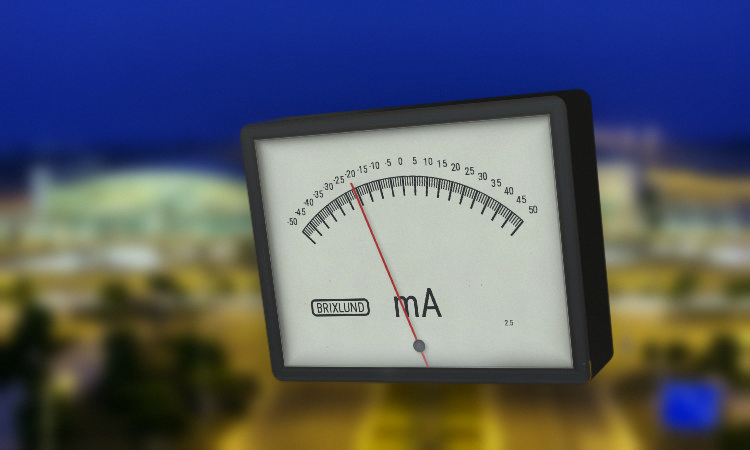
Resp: -20 mA
